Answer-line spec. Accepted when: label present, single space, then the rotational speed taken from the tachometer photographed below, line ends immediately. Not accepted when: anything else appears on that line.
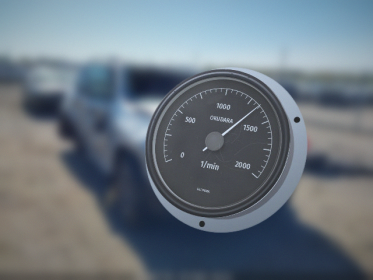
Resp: 1350 rpm
